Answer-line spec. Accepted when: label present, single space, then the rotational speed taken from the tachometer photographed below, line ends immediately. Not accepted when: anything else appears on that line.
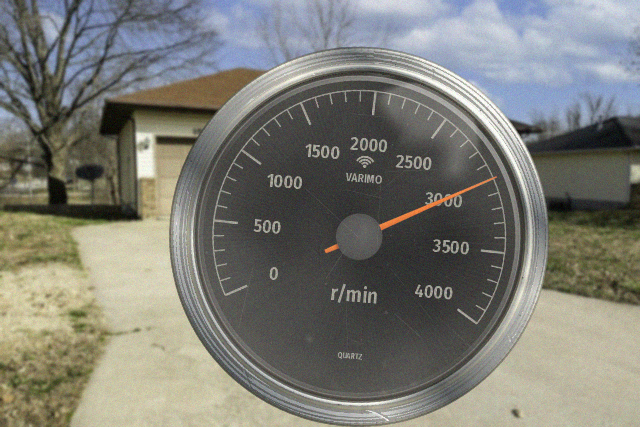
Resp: 3000 rpm
